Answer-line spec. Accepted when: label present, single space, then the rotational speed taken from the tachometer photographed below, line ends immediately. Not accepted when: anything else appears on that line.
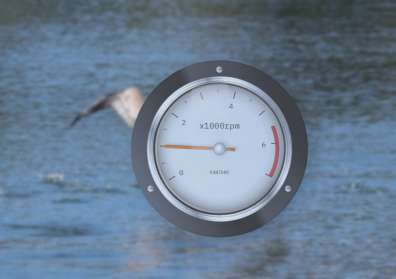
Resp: 1000 rpm
